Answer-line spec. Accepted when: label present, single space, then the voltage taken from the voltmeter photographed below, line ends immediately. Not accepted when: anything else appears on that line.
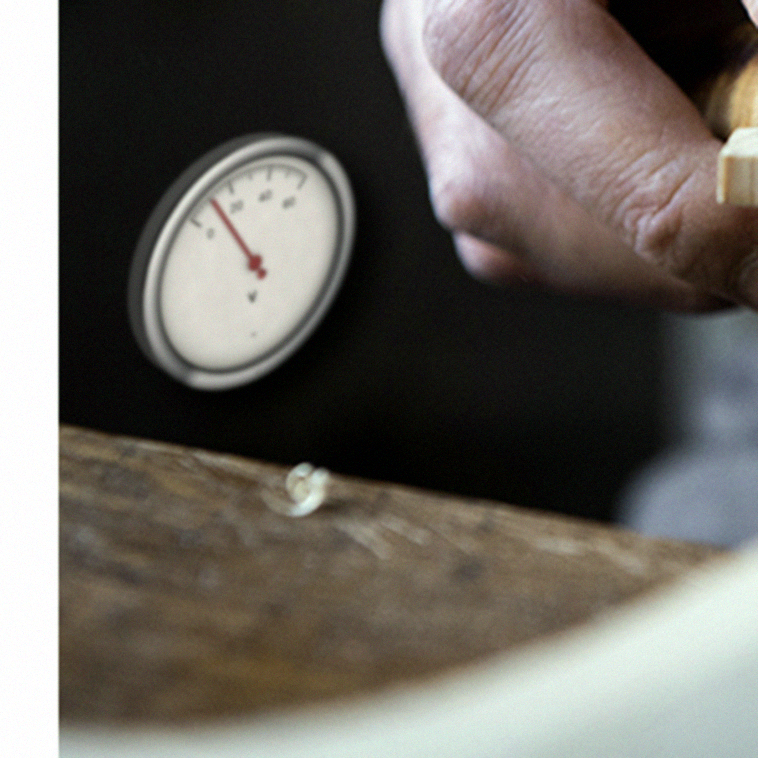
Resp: 10 V
